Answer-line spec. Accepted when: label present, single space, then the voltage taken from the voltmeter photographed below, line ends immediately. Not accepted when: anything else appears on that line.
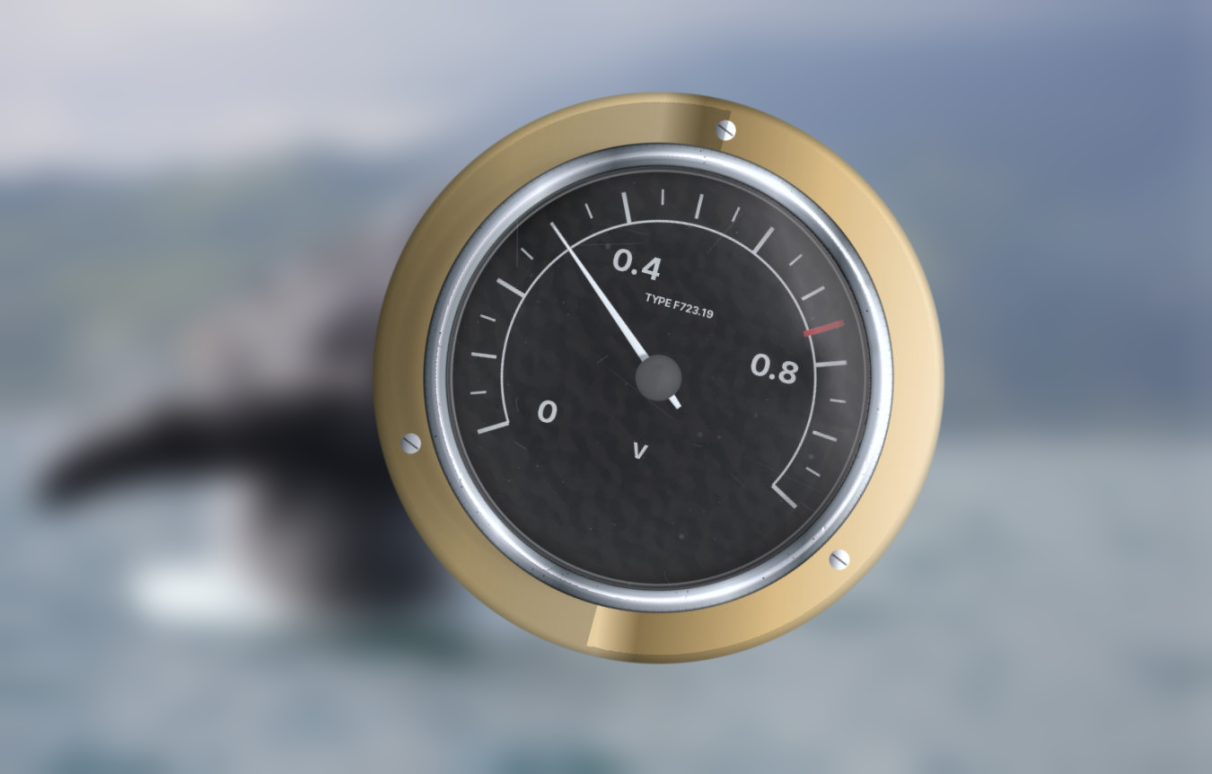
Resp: 0.3 V
